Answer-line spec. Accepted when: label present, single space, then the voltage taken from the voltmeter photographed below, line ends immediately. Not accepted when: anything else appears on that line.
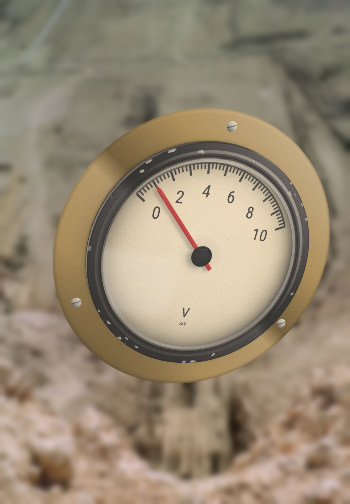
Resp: 1 V
